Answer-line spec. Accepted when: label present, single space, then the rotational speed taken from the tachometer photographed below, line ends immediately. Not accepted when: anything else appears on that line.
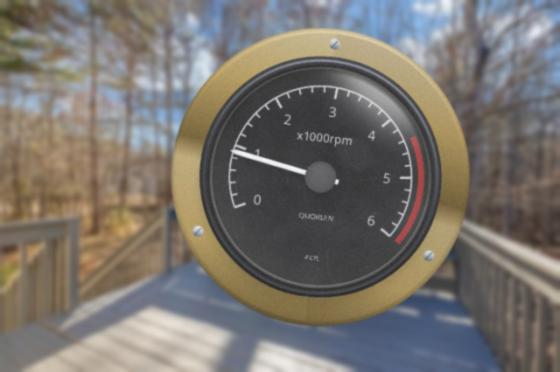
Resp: 900 rpm
